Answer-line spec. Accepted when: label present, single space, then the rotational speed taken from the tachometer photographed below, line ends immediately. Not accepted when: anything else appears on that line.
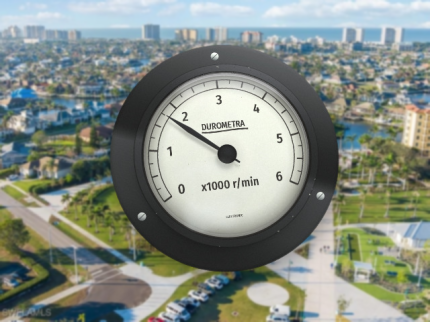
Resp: 1750 rpm
